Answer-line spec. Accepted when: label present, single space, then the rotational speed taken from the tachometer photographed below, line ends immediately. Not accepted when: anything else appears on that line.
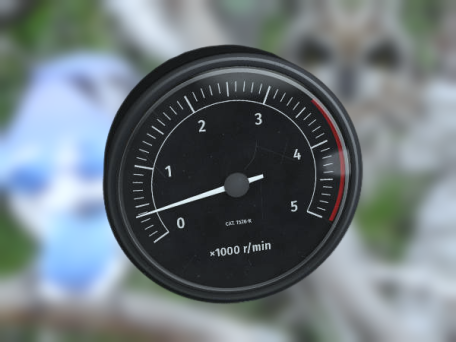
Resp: 400 rpm
